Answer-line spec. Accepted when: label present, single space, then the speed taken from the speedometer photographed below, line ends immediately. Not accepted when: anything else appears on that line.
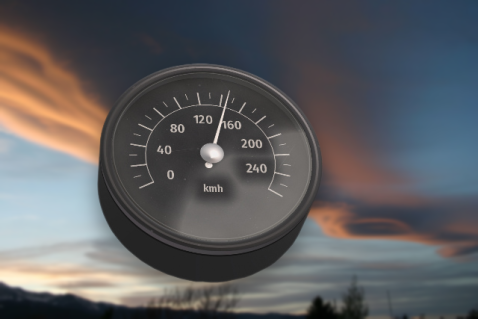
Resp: 145 km/h
